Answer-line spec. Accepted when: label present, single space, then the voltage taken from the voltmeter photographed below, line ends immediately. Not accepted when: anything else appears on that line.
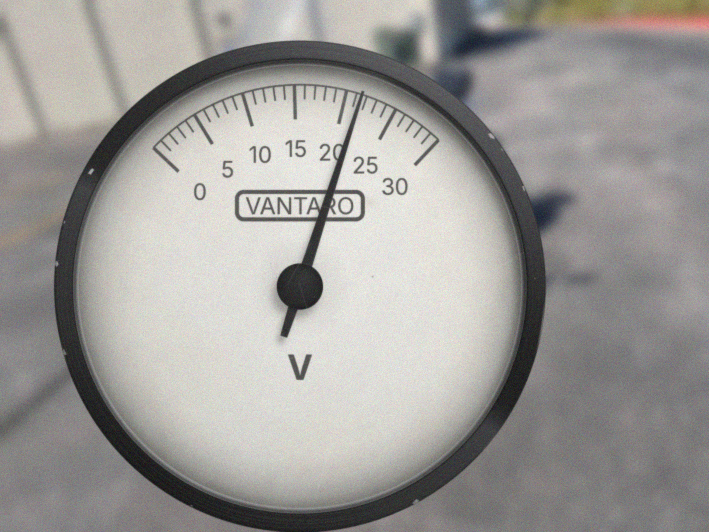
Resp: 21.5 V
